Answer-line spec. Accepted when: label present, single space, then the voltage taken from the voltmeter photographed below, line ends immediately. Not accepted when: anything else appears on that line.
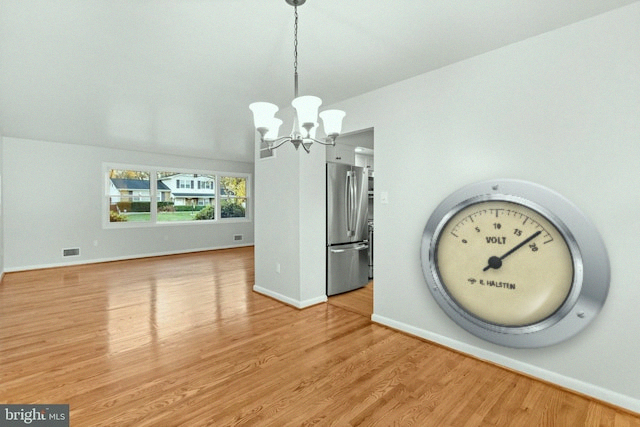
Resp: 18 V
